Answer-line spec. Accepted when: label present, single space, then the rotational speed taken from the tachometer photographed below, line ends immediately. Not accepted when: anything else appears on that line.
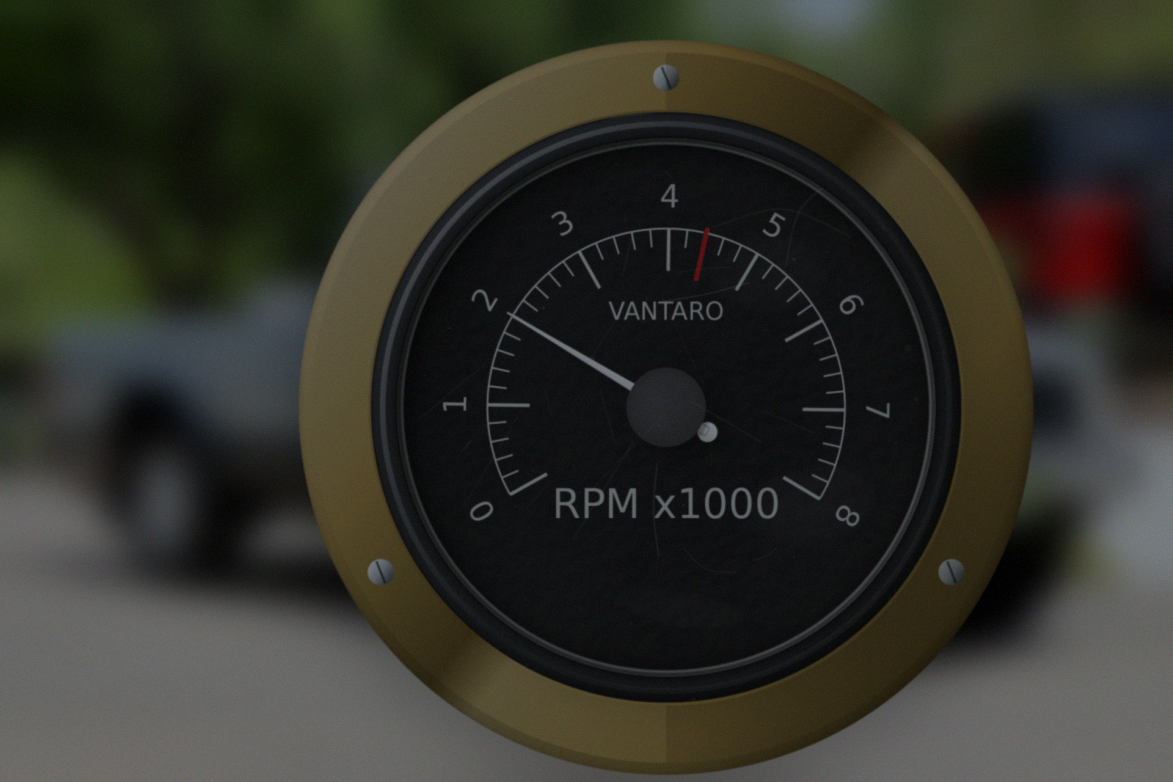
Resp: 2000 rpm
